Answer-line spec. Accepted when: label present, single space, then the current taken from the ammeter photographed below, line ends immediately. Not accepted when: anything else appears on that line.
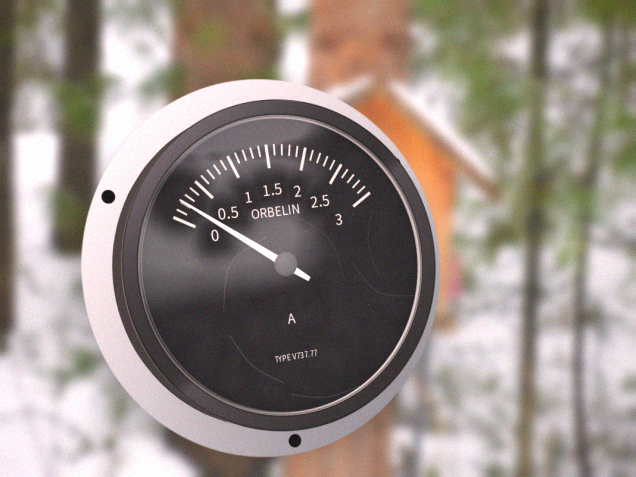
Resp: 0.2 A
